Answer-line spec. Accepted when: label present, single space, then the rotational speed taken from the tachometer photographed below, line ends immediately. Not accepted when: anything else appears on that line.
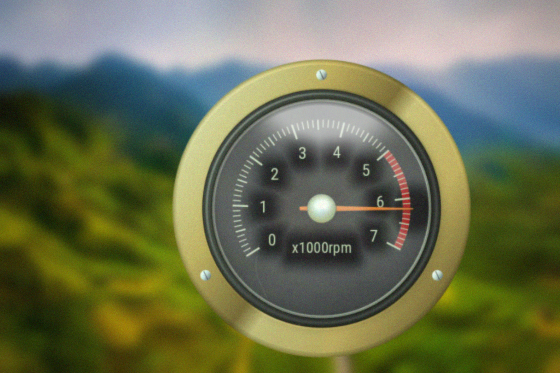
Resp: 6200 rpm
